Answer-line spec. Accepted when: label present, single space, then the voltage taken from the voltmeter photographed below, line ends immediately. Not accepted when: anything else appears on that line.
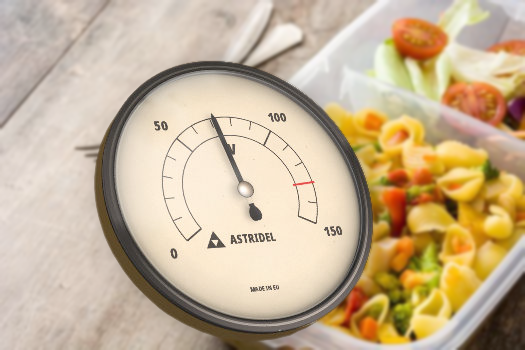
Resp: 70 V
